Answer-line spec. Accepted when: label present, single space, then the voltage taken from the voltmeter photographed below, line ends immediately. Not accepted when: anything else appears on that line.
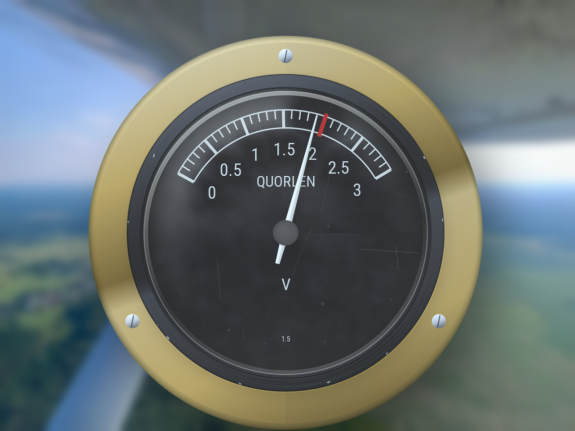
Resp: 1.9 V
